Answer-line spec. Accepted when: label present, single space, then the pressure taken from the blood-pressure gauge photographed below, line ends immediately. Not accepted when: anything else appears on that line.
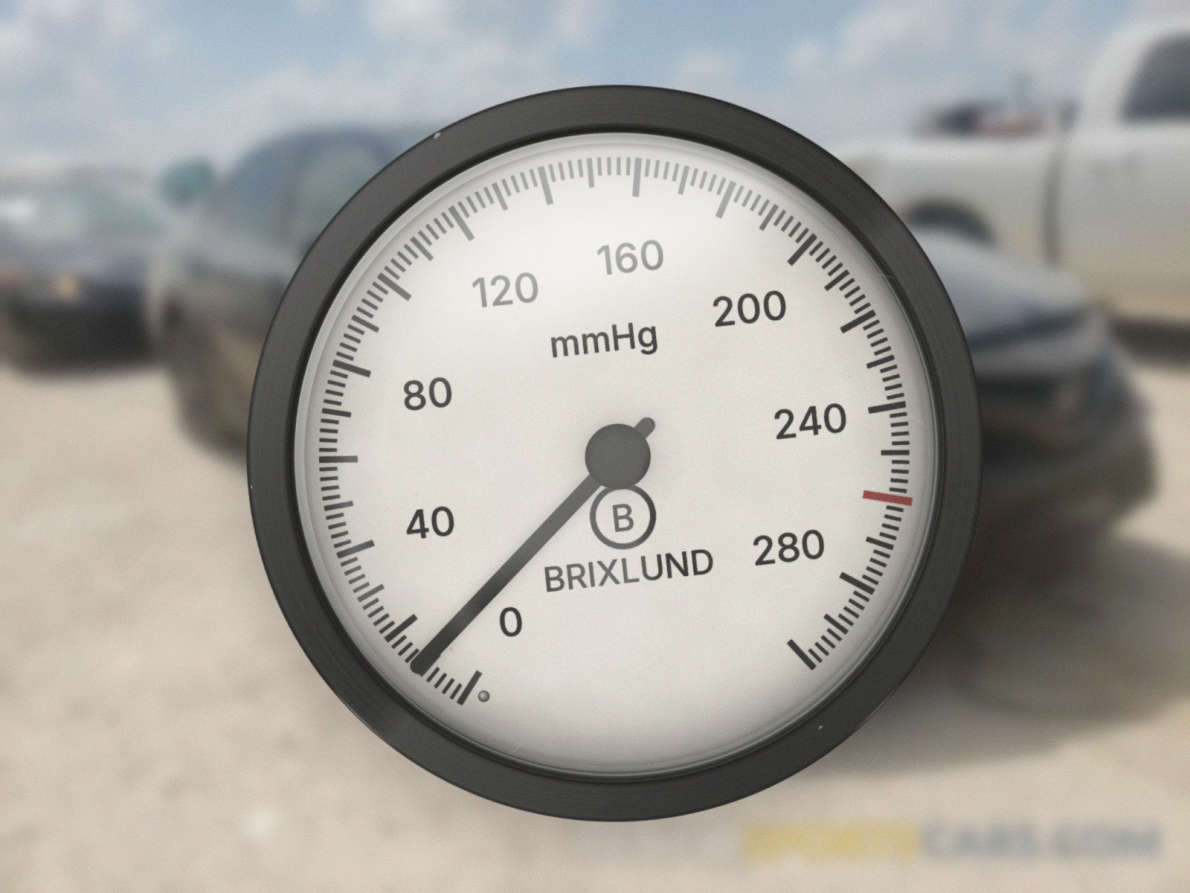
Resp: 12 mmHg
